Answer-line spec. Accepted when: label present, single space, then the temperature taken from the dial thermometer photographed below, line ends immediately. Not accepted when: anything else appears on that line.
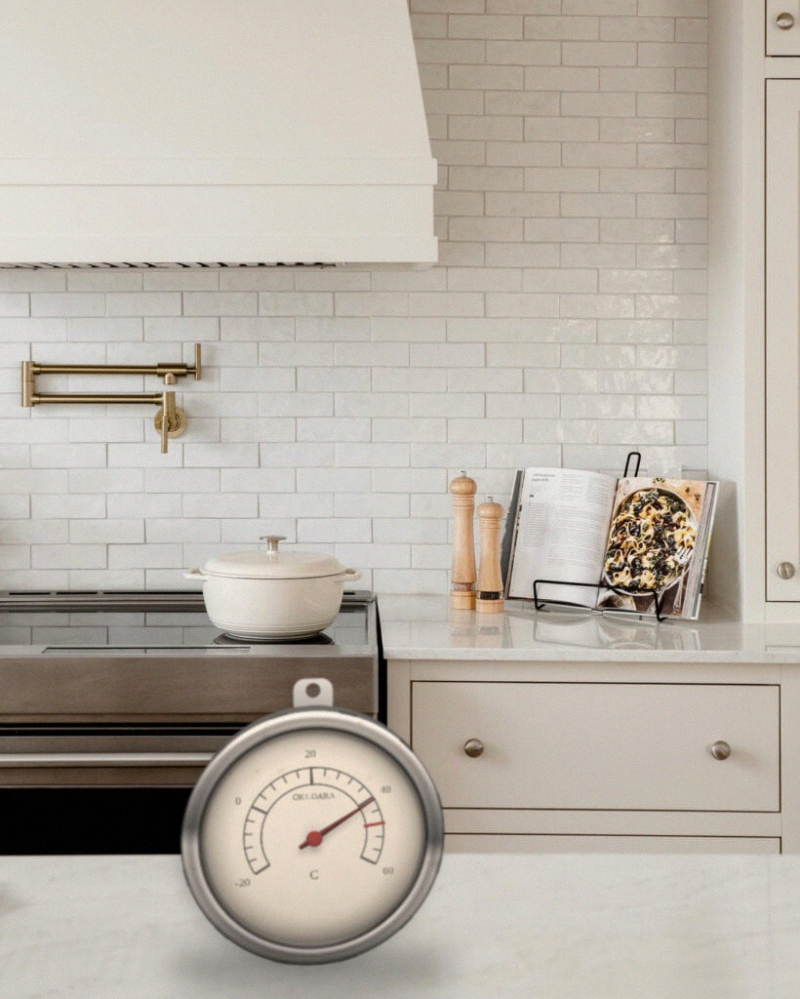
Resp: 40 °C
